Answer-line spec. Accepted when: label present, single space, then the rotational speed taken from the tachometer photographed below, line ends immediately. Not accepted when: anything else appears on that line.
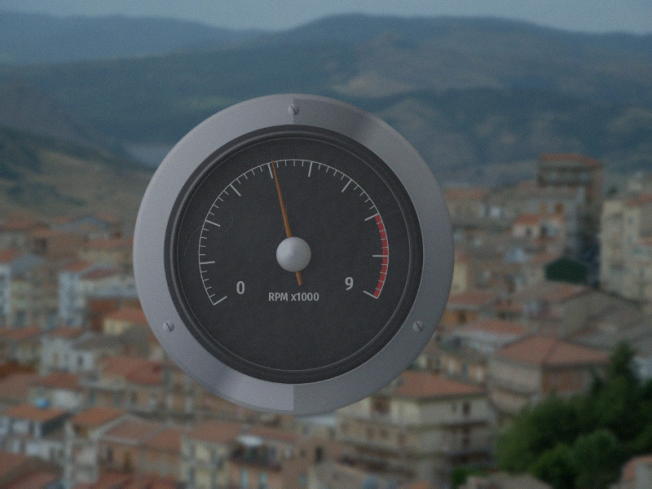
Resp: 4100 rpm
